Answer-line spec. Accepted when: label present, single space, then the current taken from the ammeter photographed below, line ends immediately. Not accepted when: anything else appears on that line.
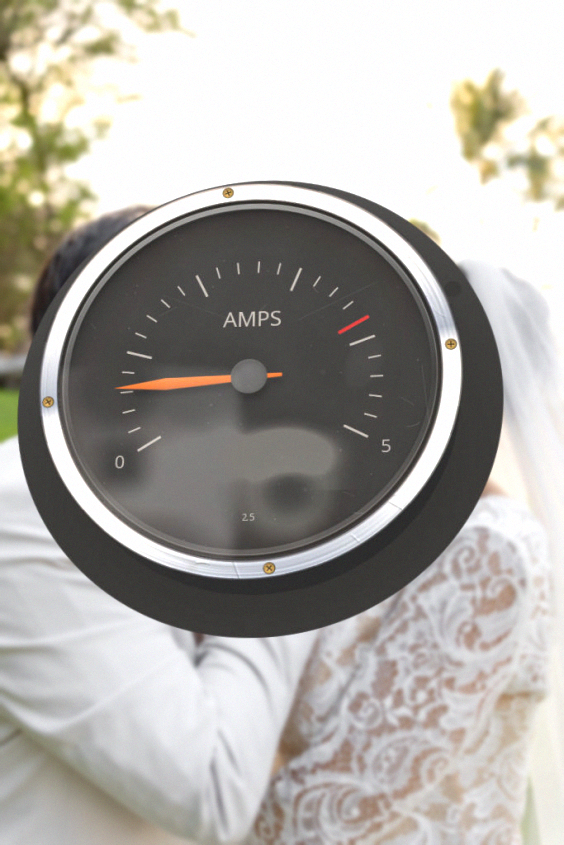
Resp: 0.6 A
